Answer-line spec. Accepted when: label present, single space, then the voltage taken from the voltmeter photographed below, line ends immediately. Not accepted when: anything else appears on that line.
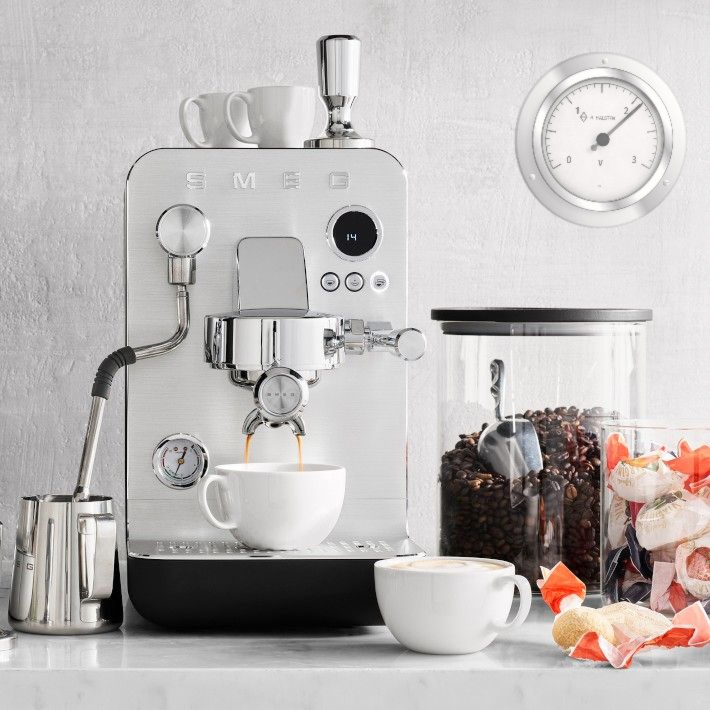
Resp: 2.1 V
